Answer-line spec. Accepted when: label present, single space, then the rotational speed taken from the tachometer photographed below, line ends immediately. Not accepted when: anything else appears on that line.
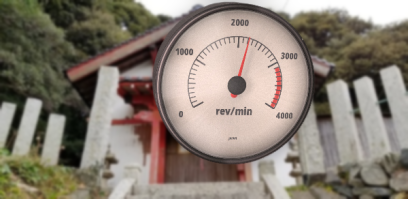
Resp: 2200 rpm
